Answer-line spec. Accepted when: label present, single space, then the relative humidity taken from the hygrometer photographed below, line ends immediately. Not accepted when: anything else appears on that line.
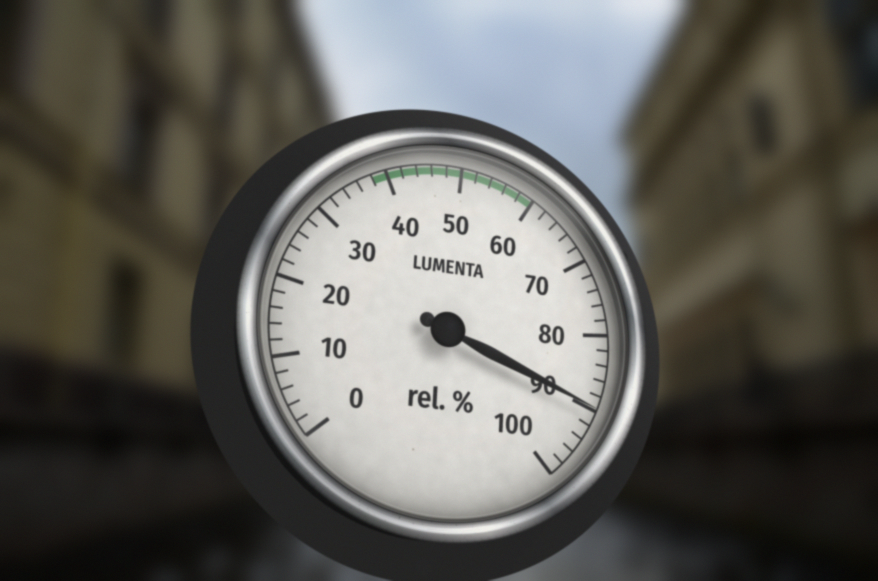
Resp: 90 %
